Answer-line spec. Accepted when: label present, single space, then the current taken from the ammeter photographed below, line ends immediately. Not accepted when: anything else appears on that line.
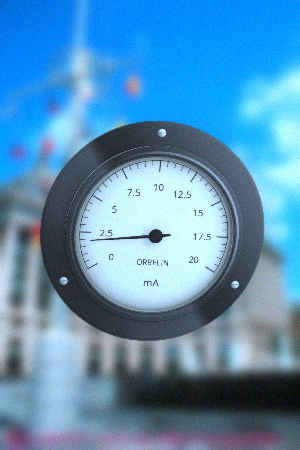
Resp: 2 mA
